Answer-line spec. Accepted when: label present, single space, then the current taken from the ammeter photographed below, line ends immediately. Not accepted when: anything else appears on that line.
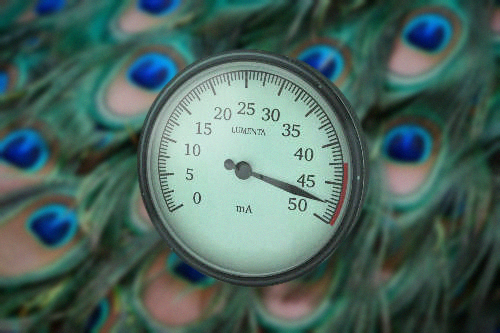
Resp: 47.5 mA
